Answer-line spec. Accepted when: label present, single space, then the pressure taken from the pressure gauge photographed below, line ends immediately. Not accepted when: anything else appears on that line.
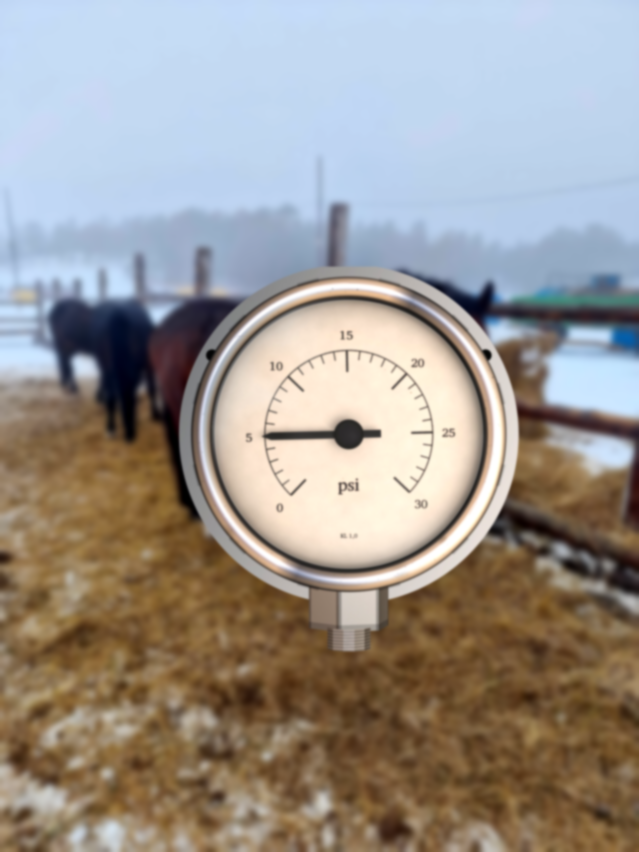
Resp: 5 psi
